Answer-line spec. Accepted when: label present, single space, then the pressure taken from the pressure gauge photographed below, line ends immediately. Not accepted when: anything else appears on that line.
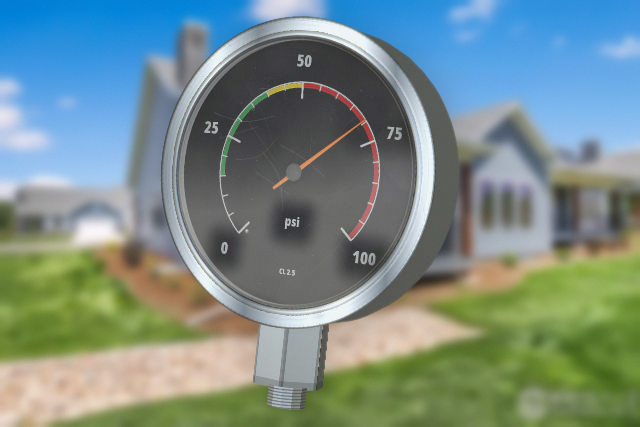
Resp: 70 psi
